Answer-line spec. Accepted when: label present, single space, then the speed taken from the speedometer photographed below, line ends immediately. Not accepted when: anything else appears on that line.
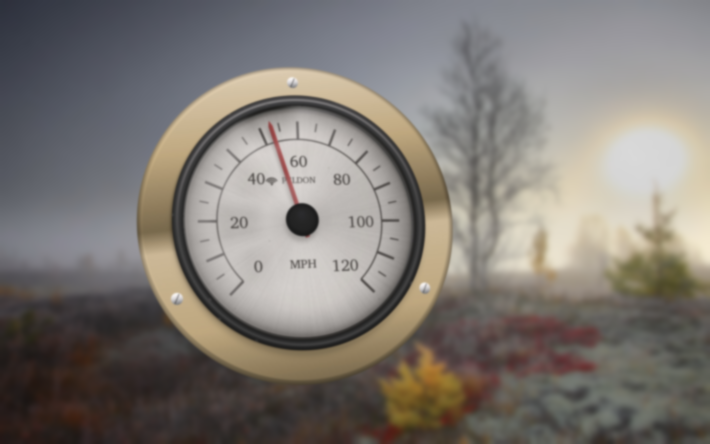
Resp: 52.5 mph
